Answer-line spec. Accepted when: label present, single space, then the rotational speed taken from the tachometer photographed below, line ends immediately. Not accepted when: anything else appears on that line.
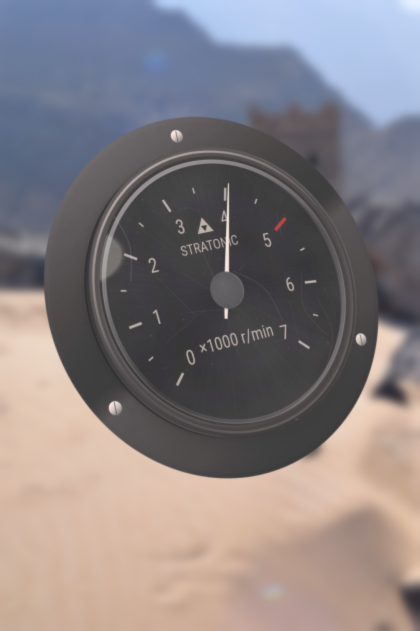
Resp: 4000 rpm
